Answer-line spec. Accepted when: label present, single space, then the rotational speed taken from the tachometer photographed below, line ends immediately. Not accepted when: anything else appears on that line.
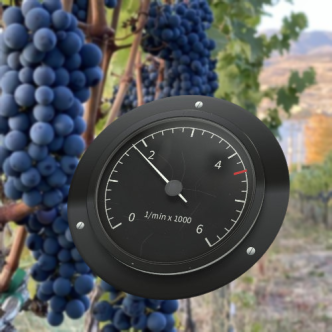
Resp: 1800 rpm
